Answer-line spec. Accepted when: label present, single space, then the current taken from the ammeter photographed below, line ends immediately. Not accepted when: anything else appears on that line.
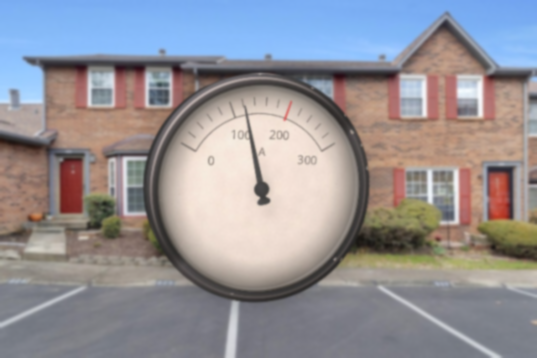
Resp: 120 A
